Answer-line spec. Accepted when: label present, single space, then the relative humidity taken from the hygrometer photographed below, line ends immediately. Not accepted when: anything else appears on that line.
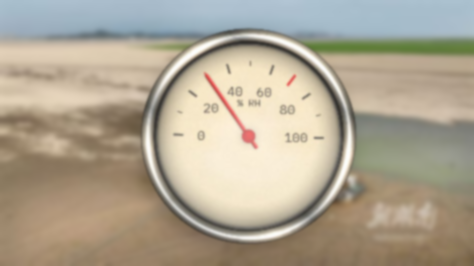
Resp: 30 %
